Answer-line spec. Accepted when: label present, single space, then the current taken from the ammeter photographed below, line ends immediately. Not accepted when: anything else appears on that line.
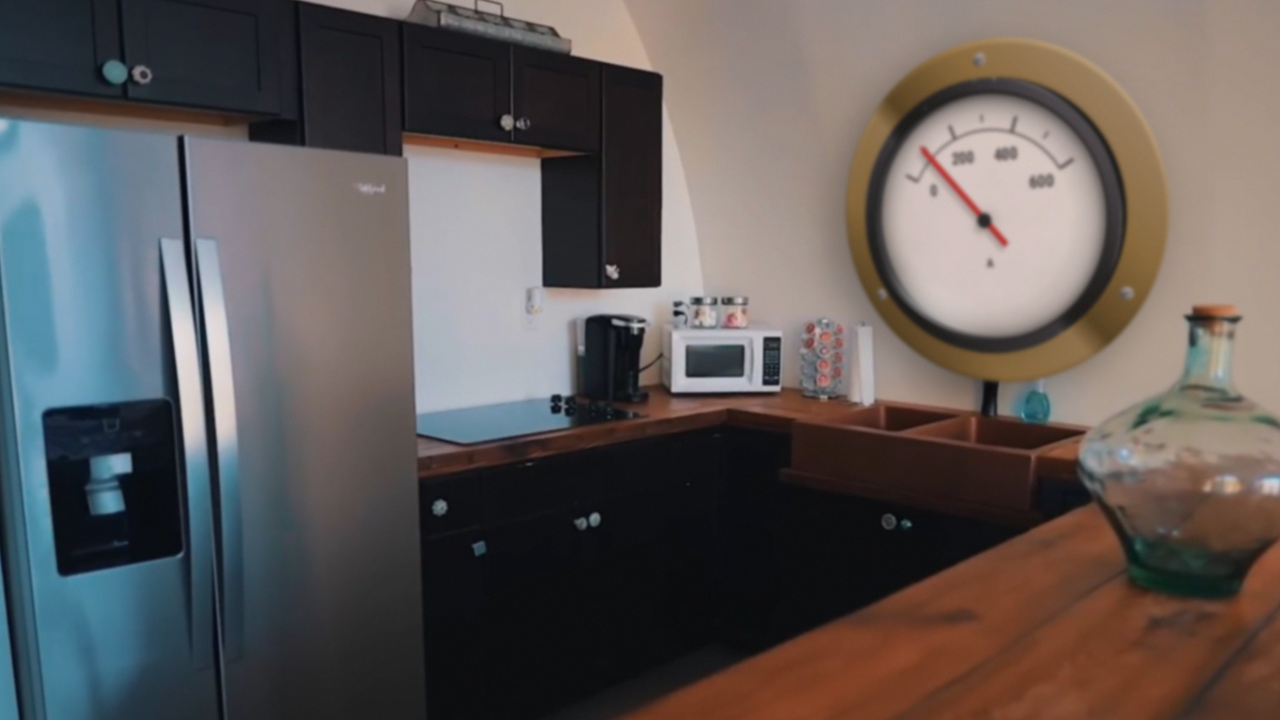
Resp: 100 A
